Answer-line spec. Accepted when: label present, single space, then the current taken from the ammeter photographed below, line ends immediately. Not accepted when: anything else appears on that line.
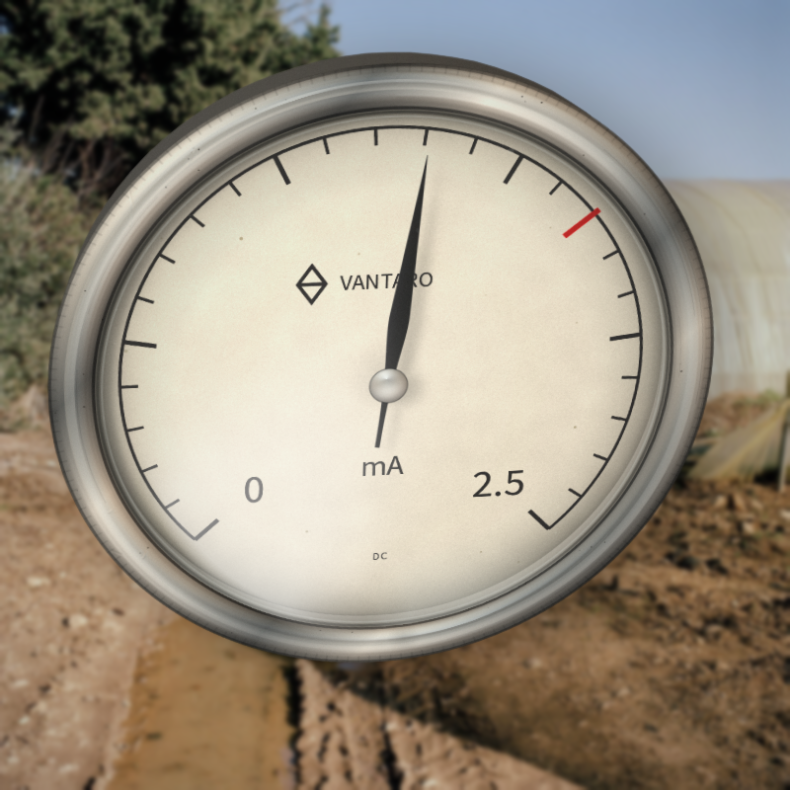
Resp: 1.3 mA
